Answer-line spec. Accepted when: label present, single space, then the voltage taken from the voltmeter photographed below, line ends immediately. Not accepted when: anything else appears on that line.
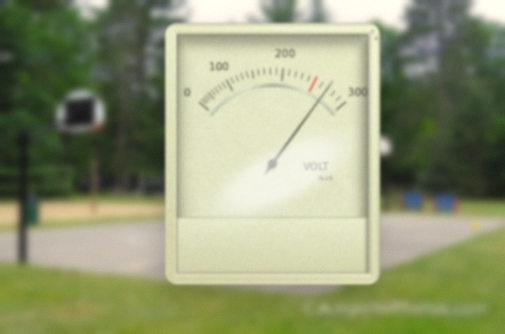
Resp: 270 V
